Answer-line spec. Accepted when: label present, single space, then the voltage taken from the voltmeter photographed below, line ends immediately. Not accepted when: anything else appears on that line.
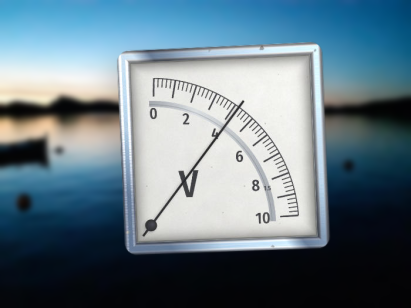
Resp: 4.2 V
